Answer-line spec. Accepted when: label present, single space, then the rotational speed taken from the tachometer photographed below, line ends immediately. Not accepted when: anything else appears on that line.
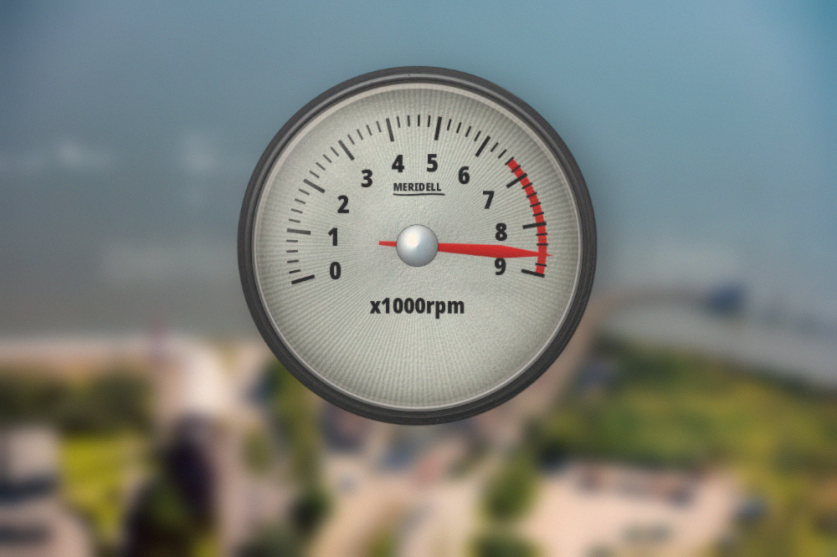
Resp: 8600 rpm
